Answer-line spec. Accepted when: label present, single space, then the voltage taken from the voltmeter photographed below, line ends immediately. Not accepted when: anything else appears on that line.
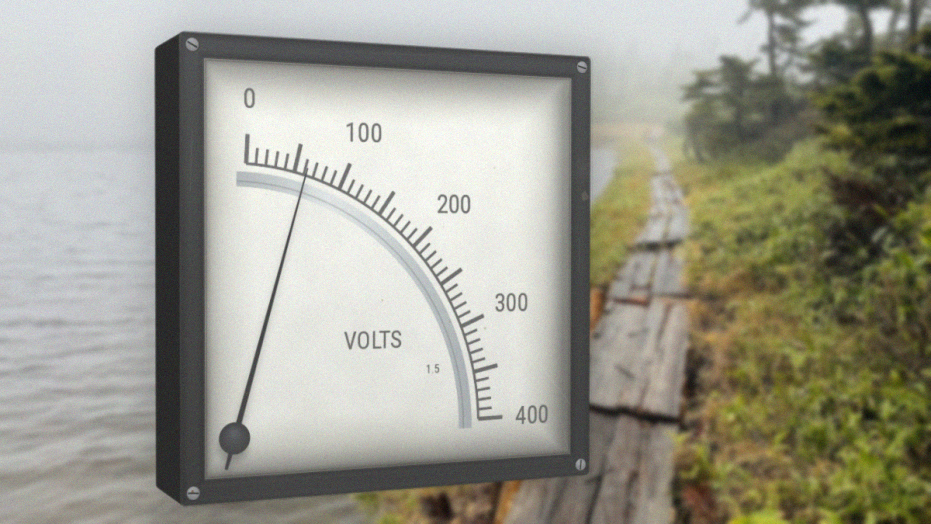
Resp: 60 V
